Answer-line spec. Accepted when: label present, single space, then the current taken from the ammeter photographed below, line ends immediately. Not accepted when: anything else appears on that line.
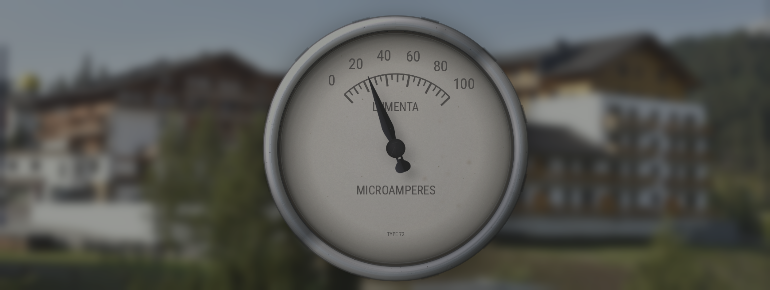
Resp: 25 µA
